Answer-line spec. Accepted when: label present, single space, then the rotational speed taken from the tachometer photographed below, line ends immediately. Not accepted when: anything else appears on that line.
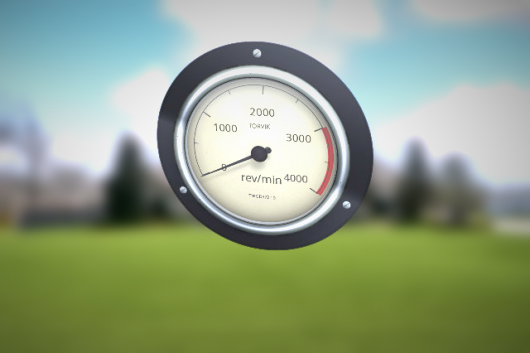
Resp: 0 rpm
